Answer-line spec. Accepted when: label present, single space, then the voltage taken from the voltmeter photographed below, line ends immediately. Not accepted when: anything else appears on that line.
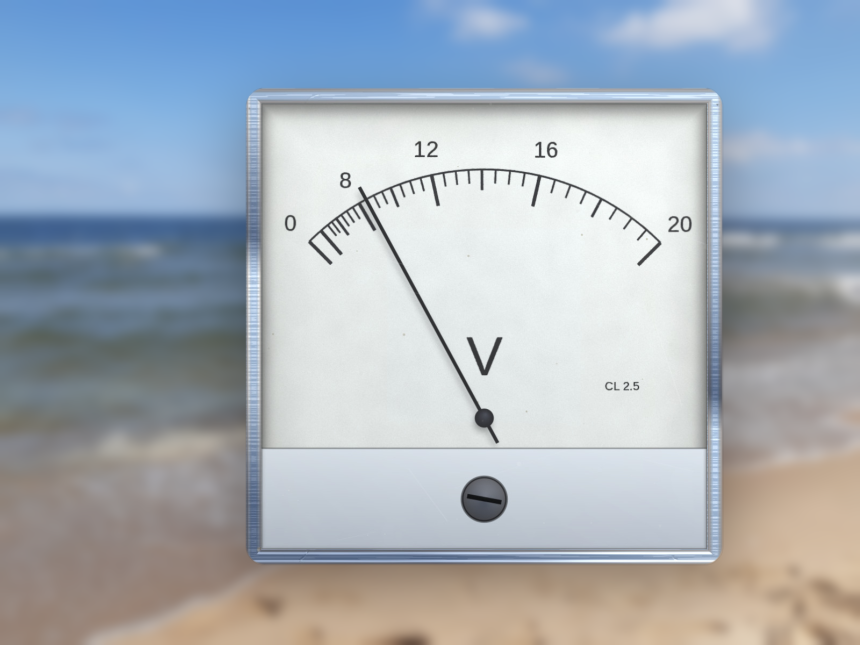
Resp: 8.5 V
